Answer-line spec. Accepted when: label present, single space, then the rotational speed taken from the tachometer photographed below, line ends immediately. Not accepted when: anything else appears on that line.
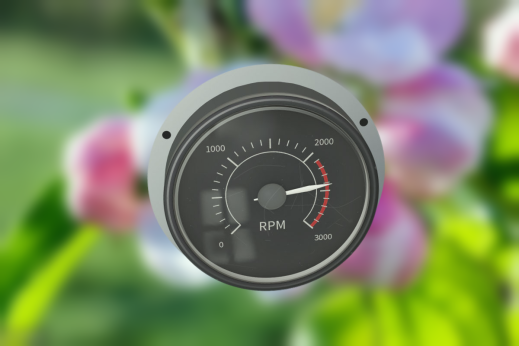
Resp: 2400 rpm
